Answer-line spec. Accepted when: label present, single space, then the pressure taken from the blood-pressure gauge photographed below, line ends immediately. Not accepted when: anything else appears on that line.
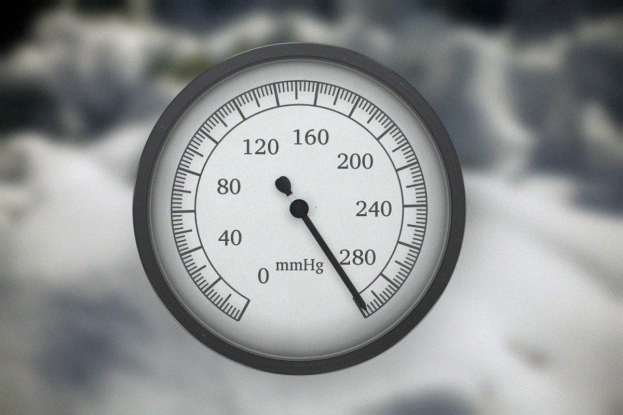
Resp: 298 mmHg
